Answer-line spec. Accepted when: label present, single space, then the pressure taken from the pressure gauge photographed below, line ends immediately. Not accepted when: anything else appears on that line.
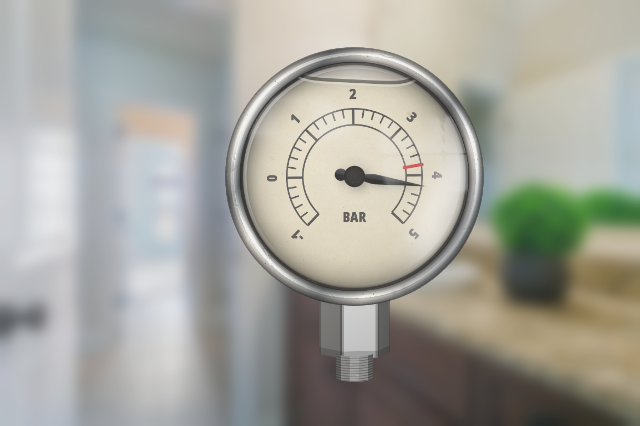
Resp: 4.2 bar
